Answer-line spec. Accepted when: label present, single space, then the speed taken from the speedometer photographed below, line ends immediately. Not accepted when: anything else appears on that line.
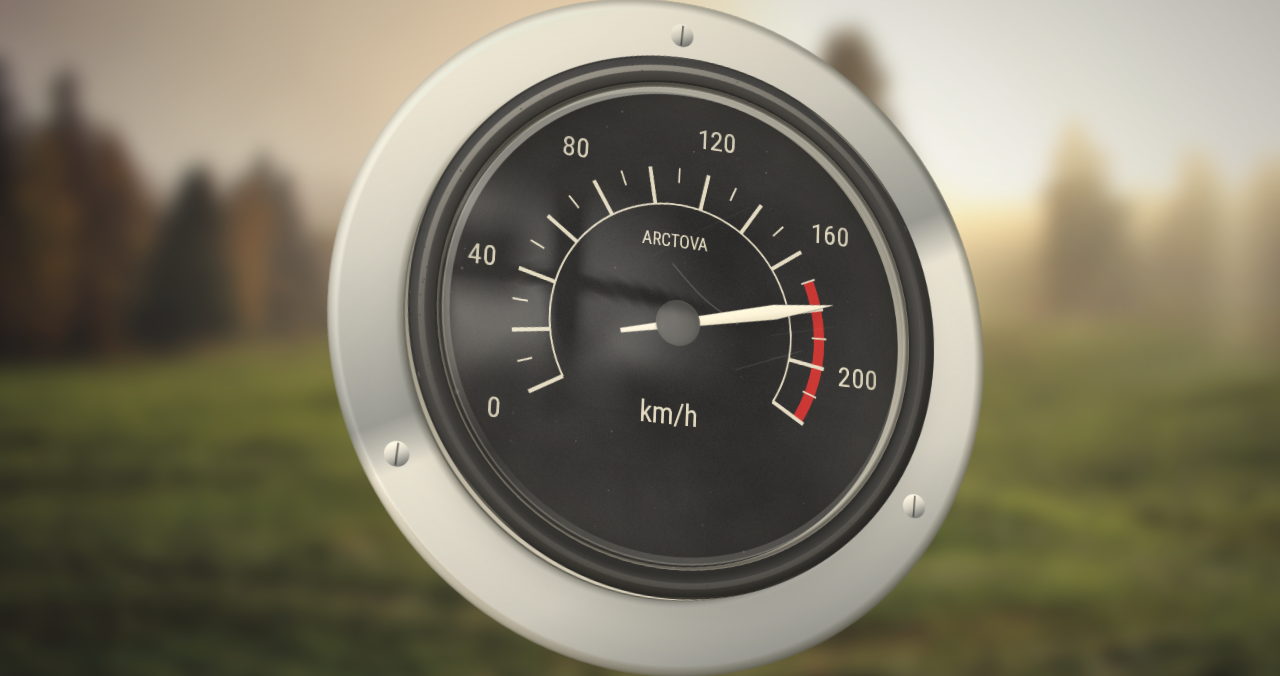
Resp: 180 km/h
